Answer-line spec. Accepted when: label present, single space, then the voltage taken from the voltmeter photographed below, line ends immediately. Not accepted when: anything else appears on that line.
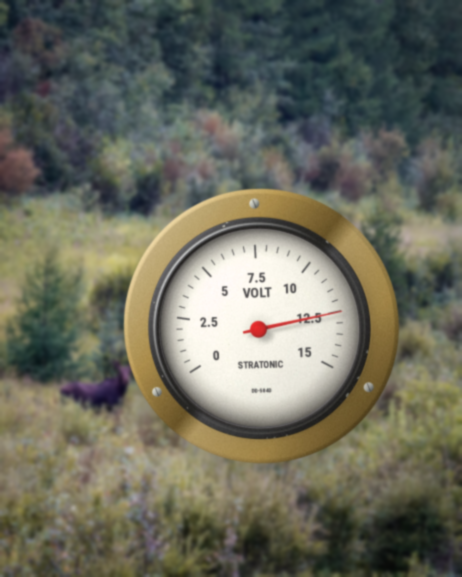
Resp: 12.5 V
